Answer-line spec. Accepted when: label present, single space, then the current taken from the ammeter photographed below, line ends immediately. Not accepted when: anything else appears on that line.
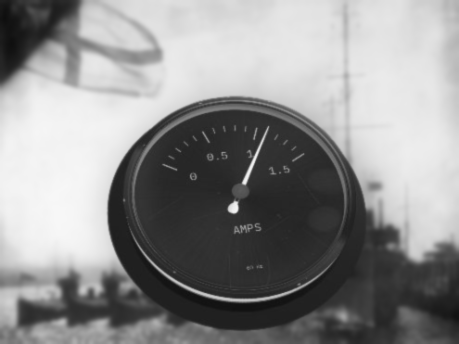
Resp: 1.1 A
